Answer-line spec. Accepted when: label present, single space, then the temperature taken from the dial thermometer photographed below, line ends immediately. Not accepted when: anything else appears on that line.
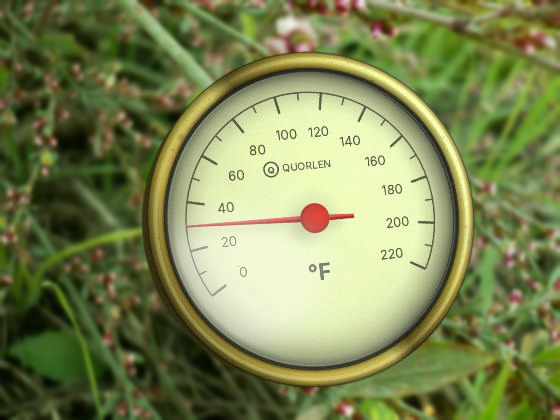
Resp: 30 °F
